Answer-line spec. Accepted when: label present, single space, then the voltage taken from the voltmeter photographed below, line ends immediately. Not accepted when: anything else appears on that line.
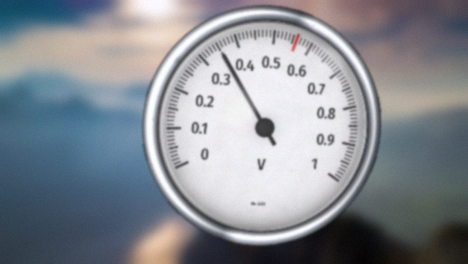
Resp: 0.35 V
